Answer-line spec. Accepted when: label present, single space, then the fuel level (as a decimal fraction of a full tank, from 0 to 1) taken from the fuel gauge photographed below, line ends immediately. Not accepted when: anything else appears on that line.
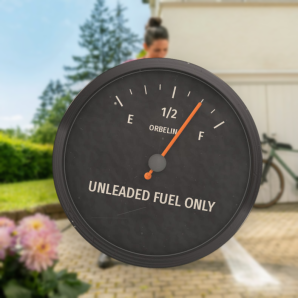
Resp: 0.75
